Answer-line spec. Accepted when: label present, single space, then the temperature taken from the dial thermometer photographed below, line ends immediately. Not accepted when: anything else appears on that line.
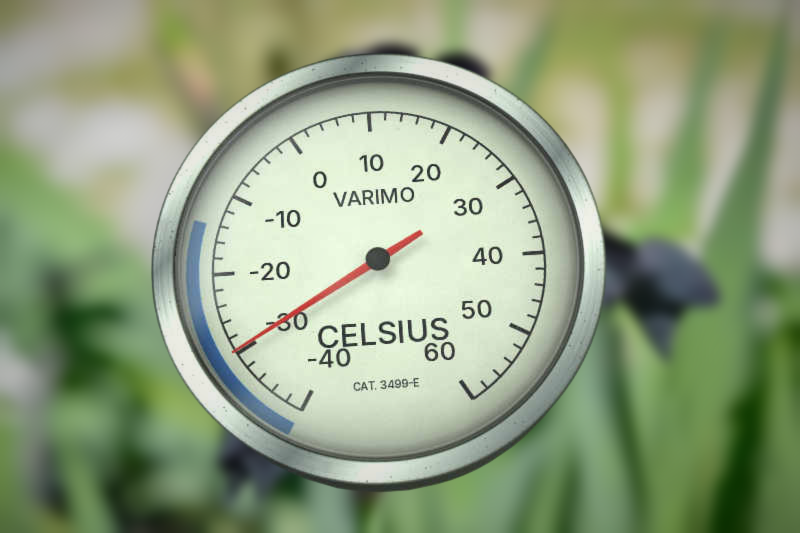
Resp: -30 °C
